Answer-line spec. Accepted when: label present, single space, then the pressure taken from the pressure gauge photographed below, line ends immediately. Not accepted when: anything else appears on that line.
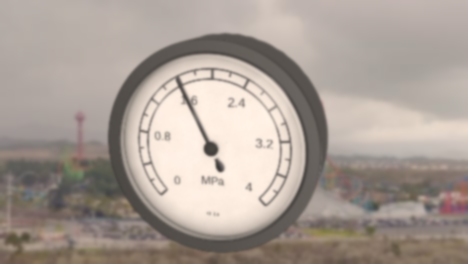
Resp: 1.6 MPa
